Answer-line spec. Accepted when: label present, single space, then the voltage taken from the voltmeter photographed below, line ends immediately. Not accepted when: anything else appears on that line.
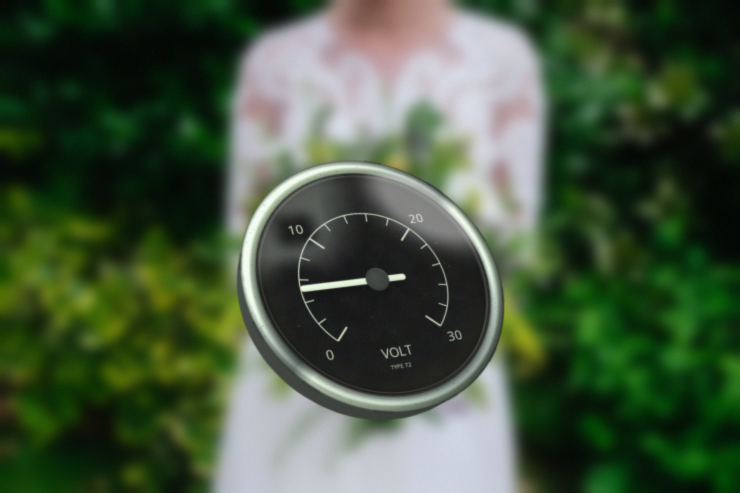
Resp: 5 V
